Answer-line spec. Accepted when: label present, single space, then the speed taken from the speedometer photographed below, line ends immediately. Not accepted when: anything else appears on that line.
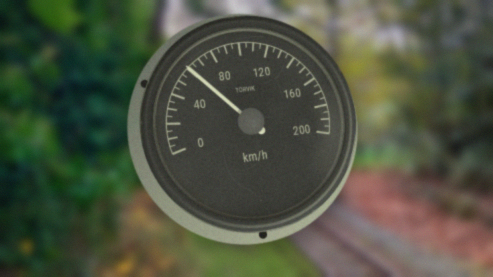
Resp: 60 km/h
